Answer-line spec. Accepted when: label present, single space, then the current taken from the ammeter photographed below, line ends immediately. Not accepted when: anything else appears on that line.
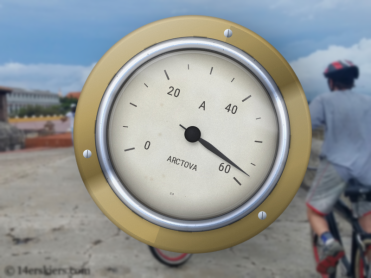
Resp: 57.5 A
